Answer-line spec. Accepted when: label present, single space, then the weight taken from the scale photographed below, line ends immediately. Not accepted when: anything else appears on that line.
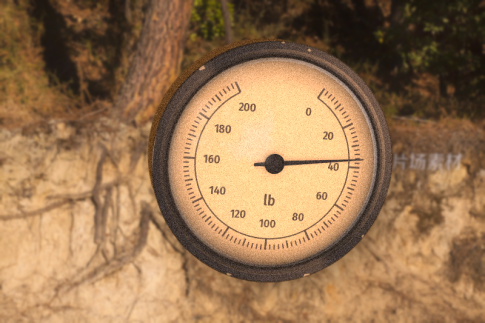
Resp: 36 lb
